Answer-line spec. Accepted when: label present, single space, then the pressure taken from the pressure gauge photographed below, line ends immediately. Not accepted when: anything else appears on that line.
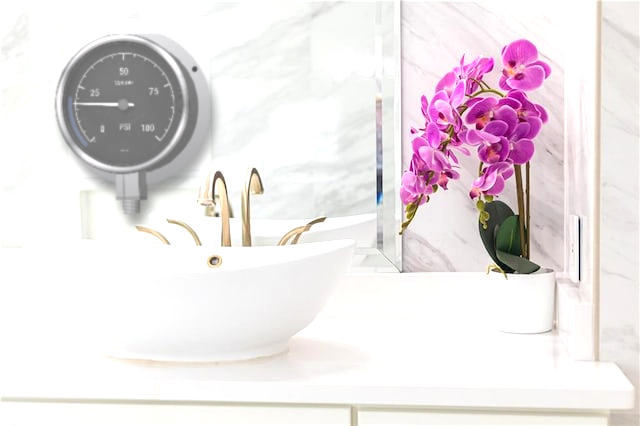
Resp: 17.5 psi
